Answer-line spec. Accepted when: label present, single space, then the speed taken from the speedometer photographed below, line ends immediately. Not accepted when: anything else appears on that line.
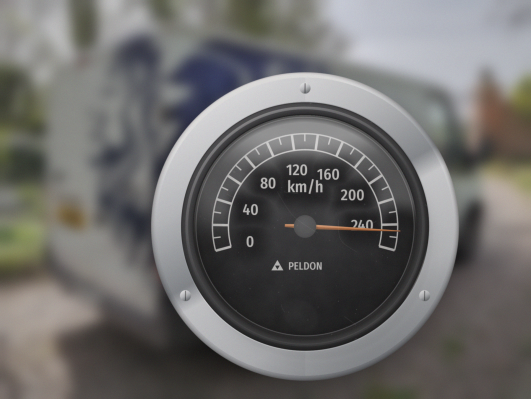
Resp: 245 km/h
